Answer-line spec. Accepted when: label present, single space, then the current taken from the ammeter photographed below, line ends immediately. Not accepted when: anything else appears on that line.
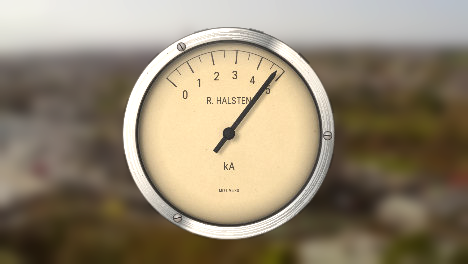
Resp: 4.75 kA
